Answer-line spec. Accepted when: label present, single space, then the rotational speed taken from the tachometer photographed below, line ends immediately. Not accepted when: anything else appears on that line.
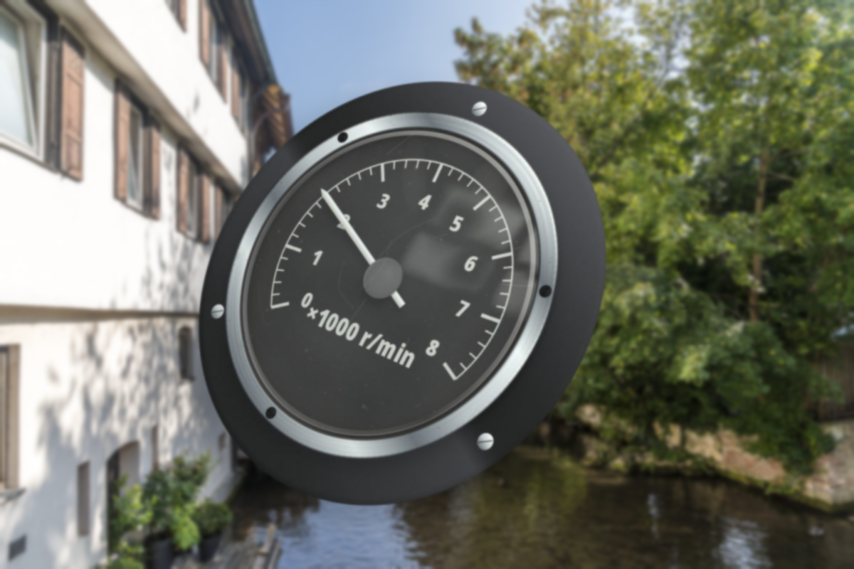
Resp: 2000 rpm
